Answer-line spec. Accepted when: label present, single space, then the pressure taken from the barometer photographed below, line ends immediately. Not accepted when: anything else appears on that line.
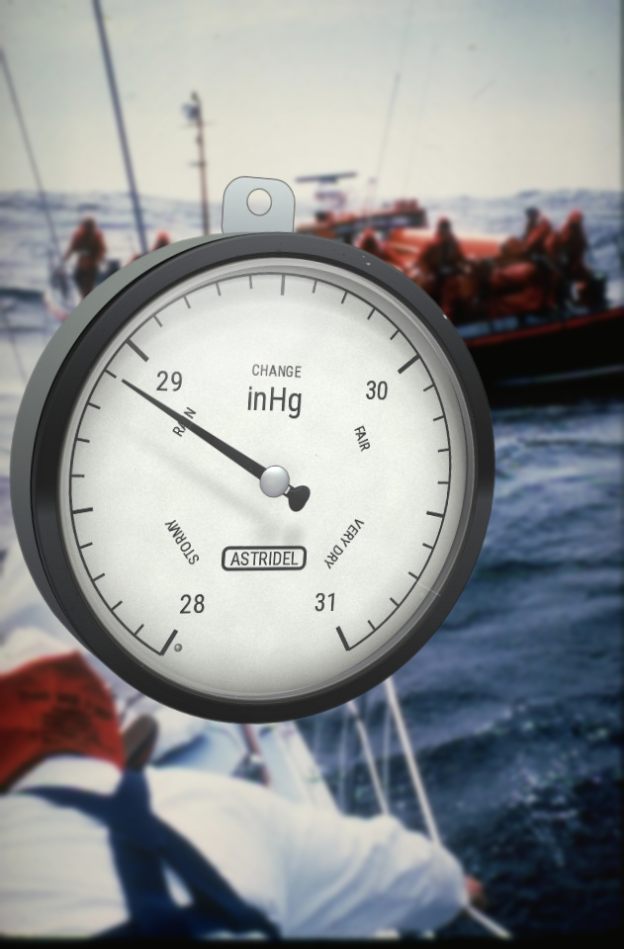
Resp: 28.9 inHg
